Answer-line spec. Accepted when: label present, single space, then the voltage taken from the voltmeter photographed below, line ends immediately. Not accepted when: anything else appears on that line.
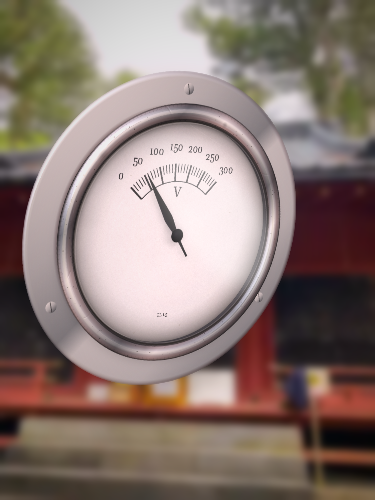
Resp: 50 V
